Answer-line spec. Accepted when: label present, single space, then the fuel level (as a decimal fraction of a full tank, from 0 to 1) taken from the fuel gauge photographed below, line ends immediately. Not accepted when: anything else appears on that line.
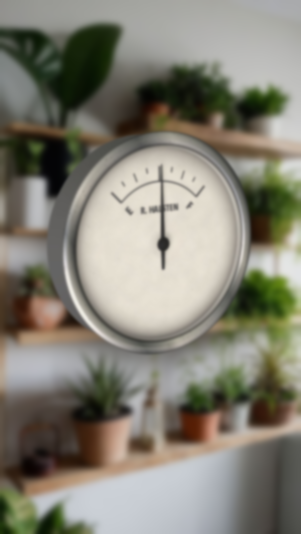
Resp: 0.5
